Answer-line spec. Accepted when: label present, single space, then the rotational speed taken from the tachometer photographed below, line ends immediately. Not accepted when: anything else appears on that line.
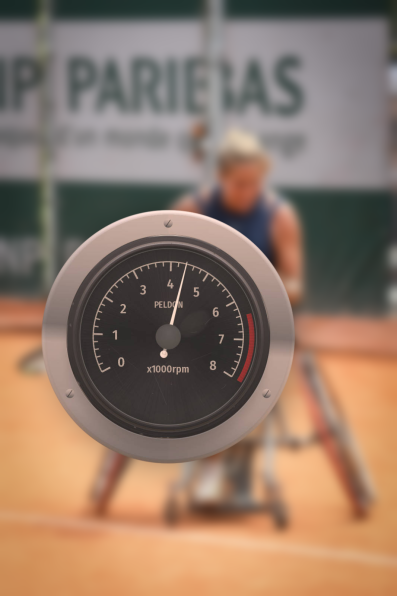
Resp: 4400 rpm
